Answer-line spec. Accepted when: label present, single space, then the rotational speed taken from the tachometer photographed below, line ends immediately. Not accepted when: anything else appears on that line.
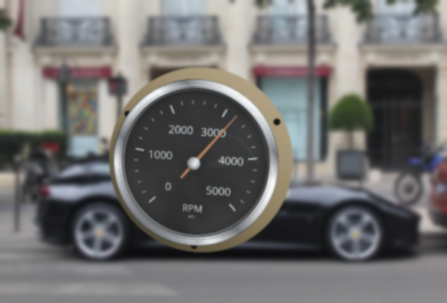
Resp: 3200 rpm
